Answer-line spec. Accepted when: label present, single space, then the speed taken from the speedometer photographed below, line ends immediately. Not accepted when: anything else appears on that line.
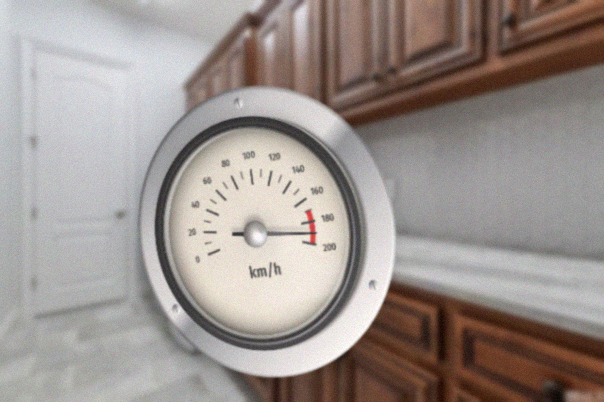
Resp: 190 km/h
